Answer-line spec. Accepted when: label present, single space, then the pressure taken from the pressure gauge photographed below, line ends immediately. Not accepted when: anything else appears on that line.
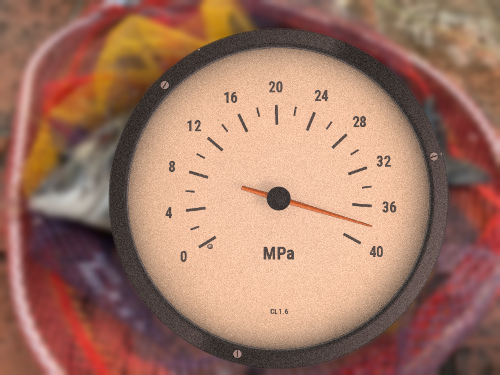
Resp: 38 MPa
